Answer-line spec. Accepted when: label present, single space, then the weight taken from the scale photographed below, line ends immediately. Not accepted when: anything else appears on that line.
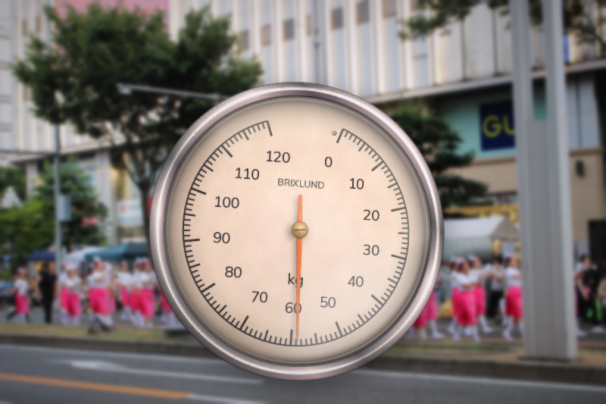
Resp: 59 kg
